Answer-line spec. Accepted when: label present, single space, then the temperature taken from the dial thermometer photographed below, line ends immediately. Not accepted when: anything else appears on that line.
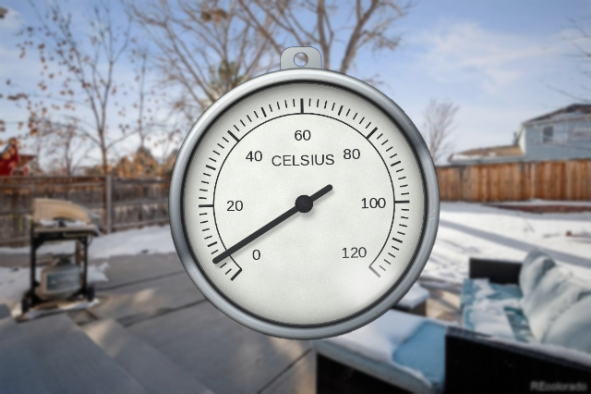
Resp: 6 °C
